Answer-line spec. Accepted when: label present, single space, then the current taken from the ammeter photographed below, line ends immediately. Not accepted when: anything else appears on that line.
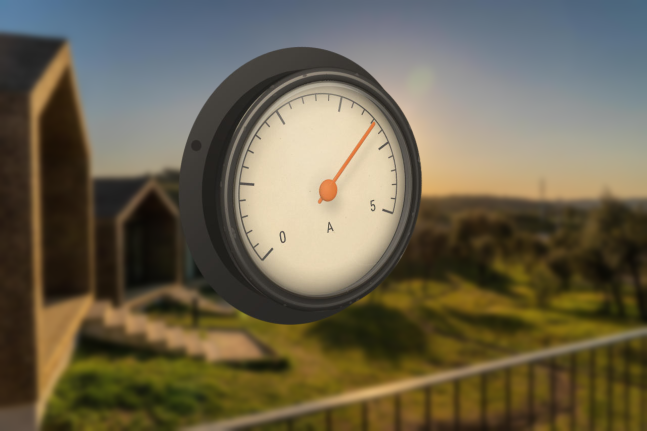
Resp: 3.6 A
